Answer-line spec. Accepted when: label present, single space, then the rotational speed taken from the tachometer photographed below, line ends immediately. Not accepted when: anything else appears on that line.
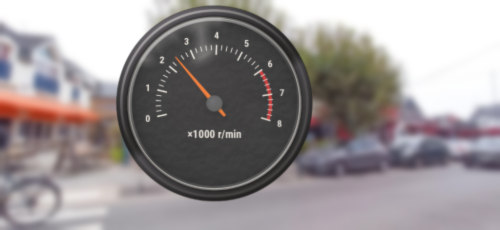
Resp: 2400 rpm
